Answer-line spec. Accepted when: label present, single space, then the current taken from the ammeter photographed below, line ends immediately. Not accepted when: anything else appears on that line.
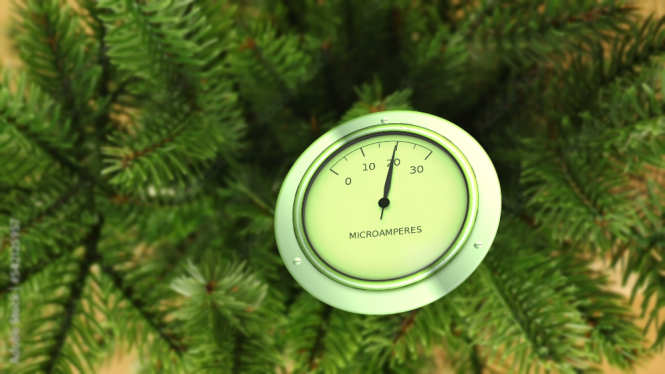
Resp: 20 µA
